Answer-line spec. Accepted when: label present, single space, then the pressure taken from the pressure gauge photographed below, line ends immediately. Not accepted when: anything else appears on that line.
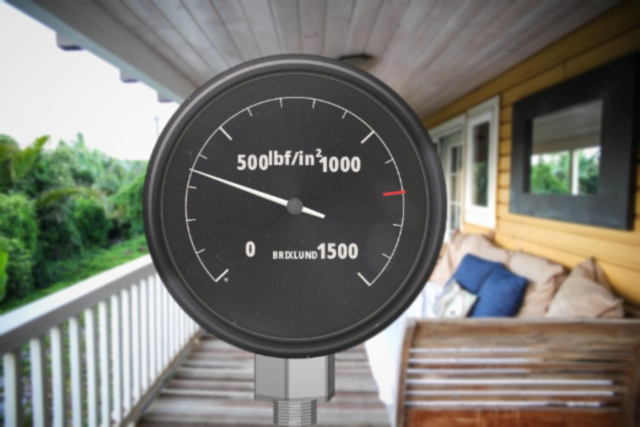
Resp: 350 psi
